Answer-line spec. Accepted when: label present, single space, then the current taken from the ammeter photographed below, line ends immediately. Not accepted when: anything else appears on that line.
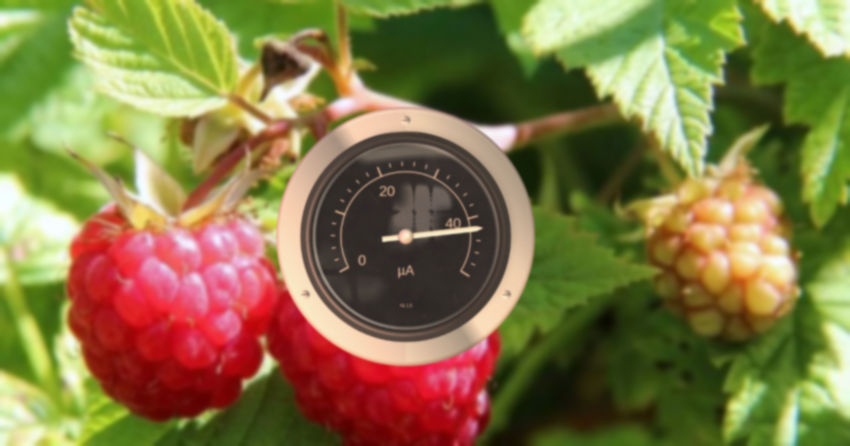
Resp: 42 µA
